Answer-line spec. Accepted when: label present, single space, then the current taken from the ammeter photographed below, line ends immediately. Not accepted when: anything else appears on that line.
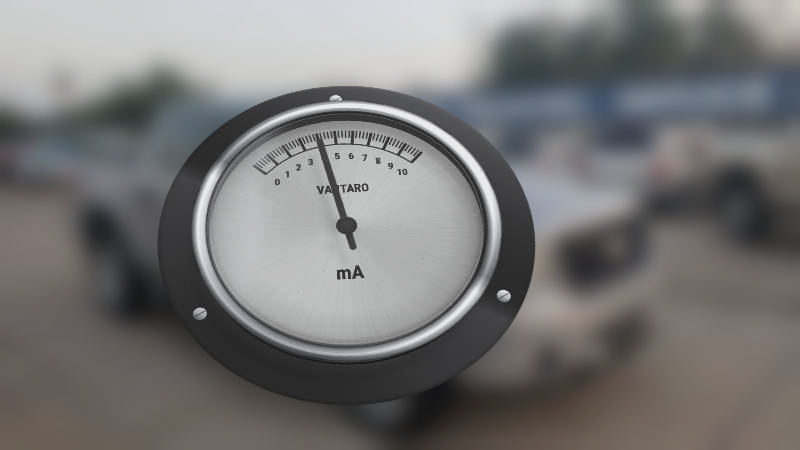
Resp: 4 mA
